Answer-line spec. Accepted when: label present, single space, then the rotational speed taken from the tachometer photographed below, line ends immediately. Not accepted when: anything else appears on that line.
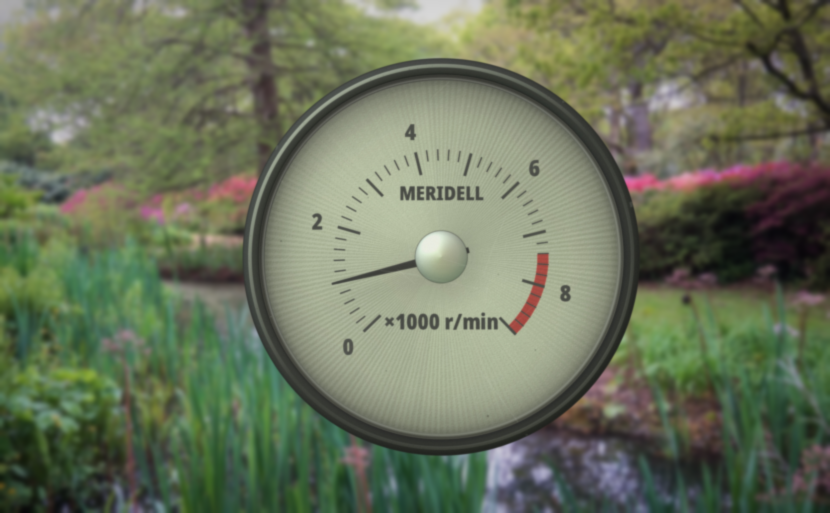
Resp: 1000 rpm
